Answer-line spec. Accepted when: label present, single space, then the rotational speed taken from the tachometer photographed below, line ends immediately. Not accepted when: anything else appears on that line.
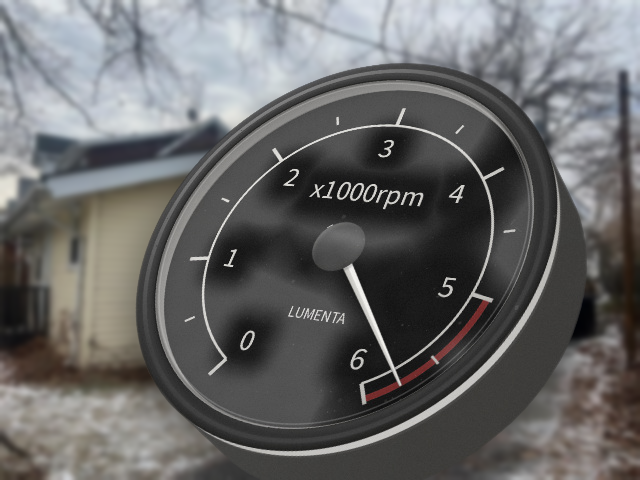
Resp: 5750 rpm
